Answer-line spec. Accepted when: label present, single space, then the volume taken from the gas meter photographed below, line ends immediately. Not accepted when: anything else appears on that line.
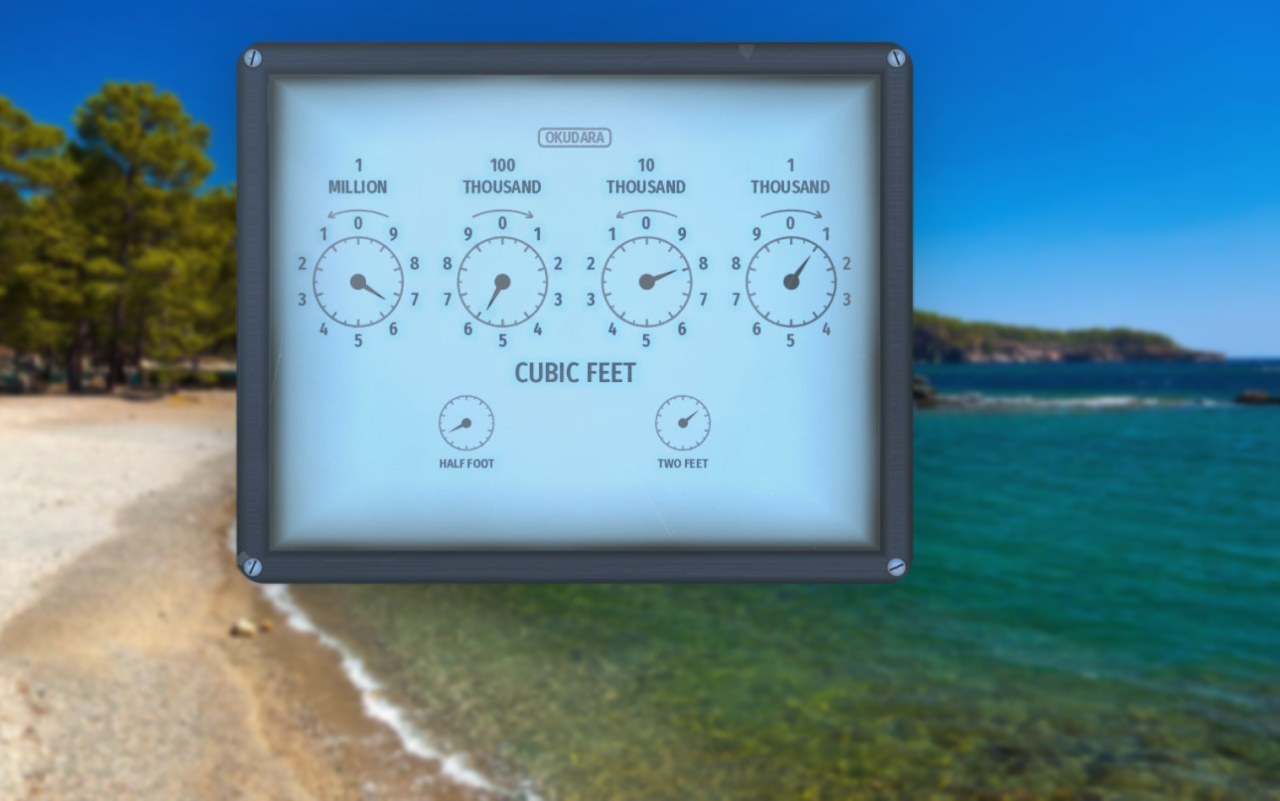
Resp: 658100 ft³
